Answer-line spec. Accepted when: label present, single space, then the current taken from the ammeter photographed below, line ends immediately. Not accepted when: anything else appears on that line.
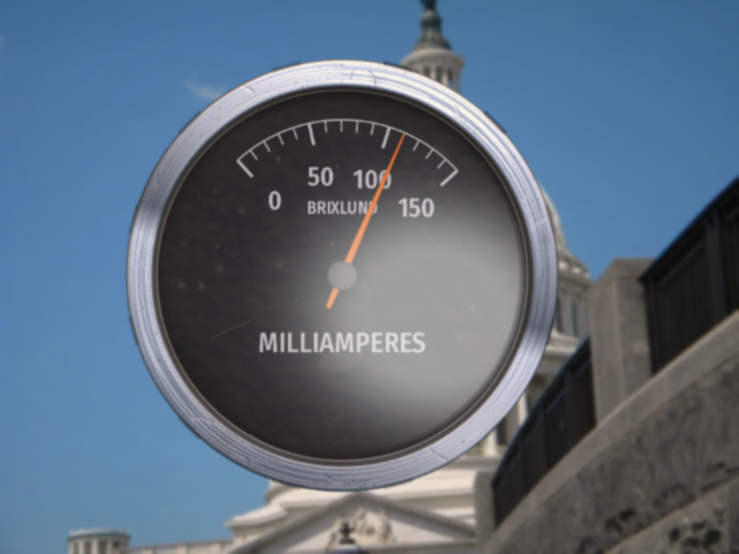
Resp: 110 mA
